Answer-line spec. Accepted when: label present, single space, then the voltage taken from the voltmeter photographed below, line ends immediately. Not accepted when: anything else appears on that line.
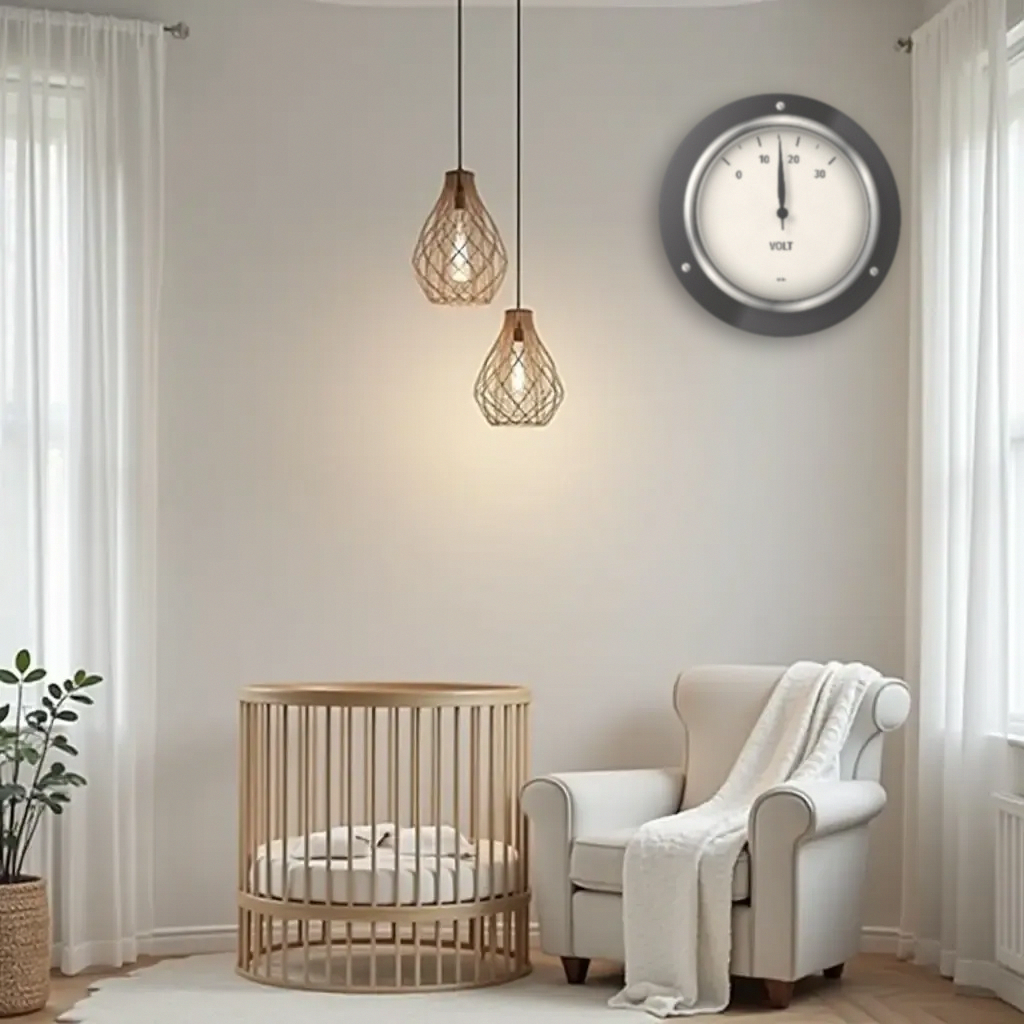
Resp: 15 V
